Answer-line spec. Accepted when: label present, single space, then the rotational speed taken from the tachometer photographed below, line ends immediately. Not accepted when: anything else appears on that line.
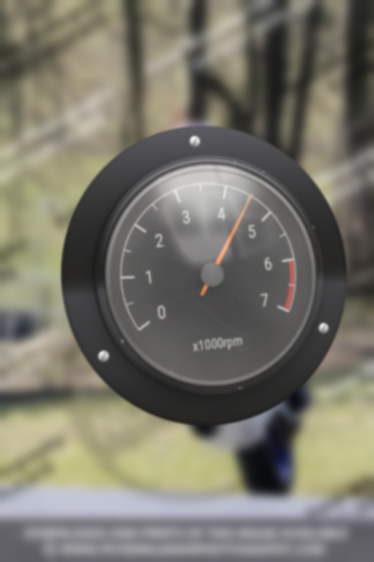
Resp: 4500 rpm
